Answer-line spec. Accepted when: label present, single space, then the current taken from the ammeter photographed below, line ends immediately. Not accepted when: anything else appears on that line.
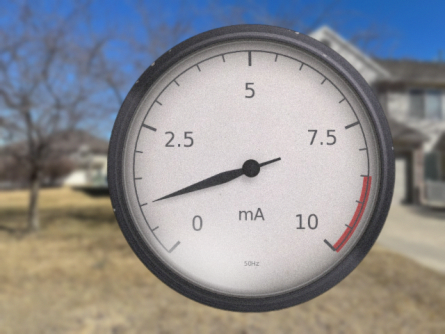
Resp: 1 mA
